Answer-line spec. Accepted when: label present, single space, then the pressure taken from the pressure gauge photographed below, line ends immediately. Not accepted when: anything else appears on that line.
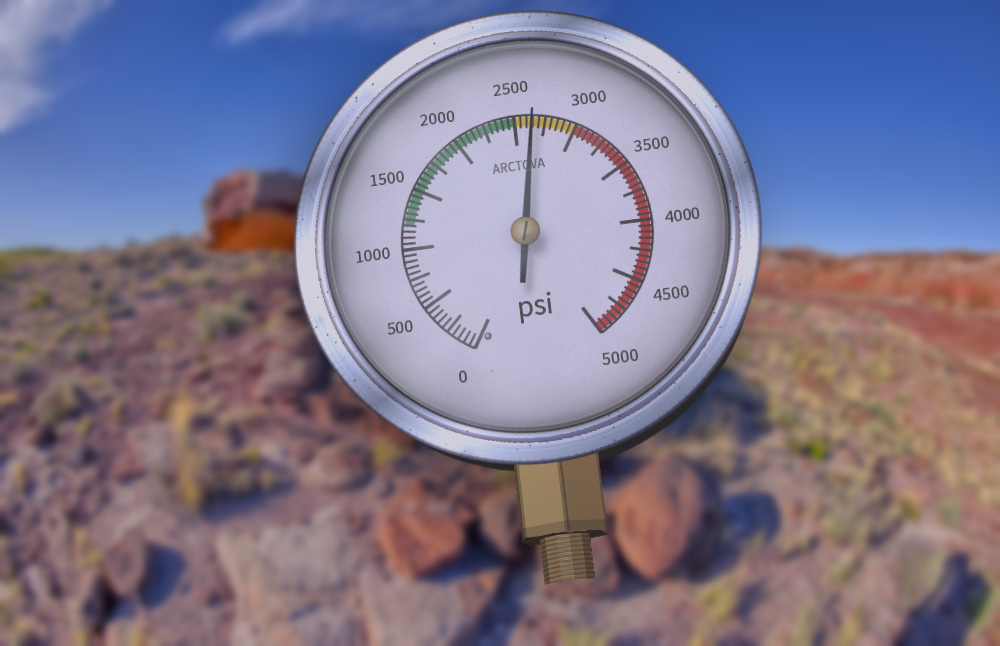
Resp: 2650 psi
